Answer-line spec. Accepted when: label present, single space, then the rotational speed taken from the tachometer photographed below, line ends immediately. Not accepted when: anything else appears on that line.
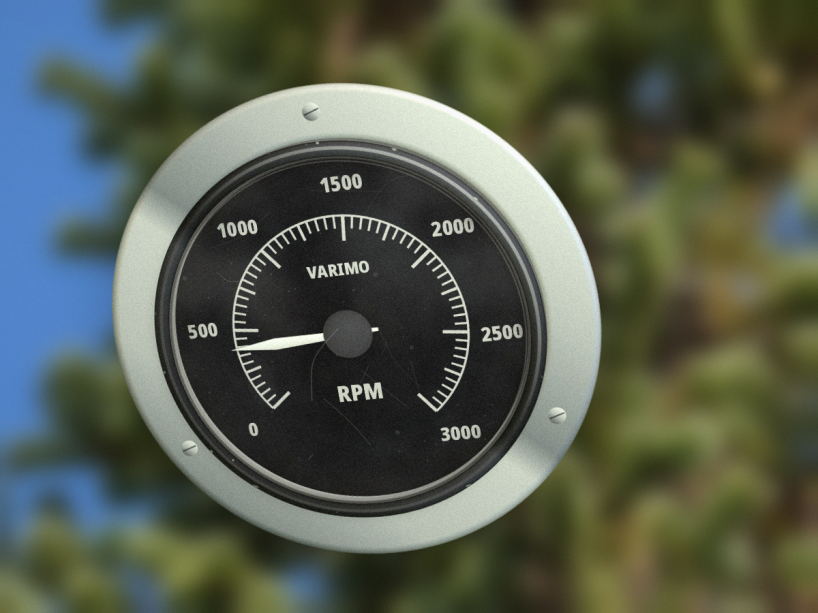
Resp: 400 rpm
